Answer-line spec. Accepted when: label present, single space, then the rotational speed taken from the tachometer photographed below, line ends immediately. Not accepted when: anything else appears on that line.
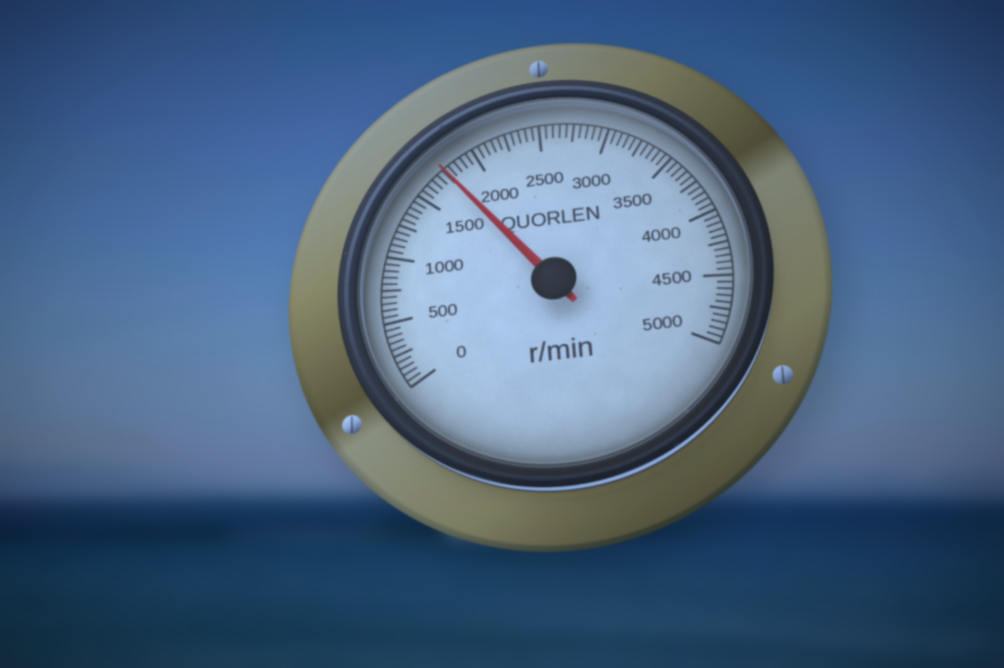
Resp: 1750 rpm
